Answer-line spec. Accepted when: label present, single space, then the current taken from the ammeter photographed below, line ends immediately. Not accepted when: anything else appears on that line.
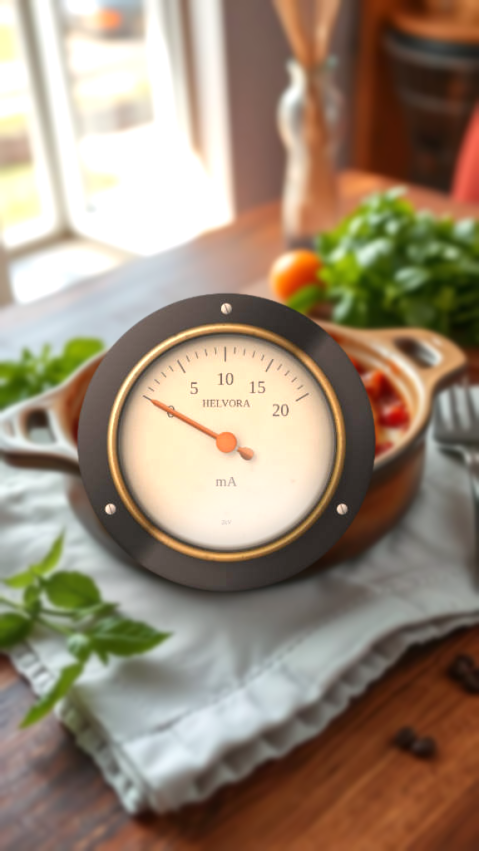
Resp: 0 mA
